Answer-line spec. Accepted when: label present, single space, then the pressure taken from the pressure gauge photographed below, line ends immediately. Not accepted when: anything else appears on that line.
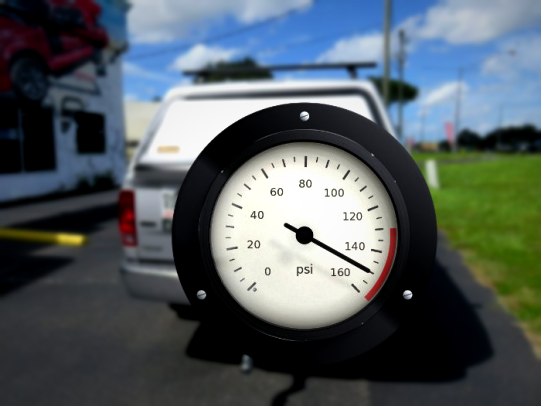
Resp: 150 psi
